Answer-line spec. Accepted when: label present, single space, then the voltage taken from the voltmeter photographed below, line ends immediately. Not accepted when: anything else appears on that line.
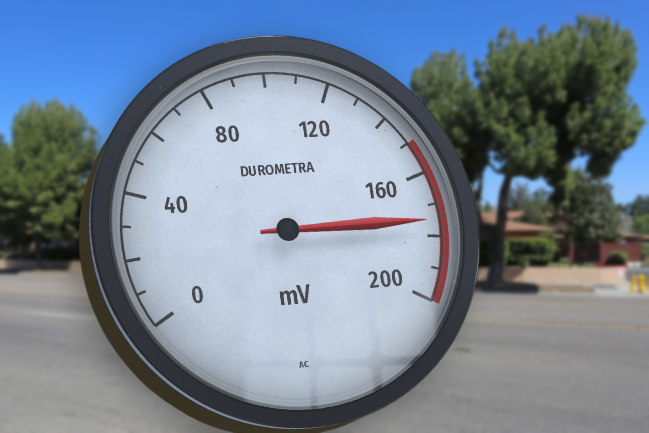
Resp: 175 mV
